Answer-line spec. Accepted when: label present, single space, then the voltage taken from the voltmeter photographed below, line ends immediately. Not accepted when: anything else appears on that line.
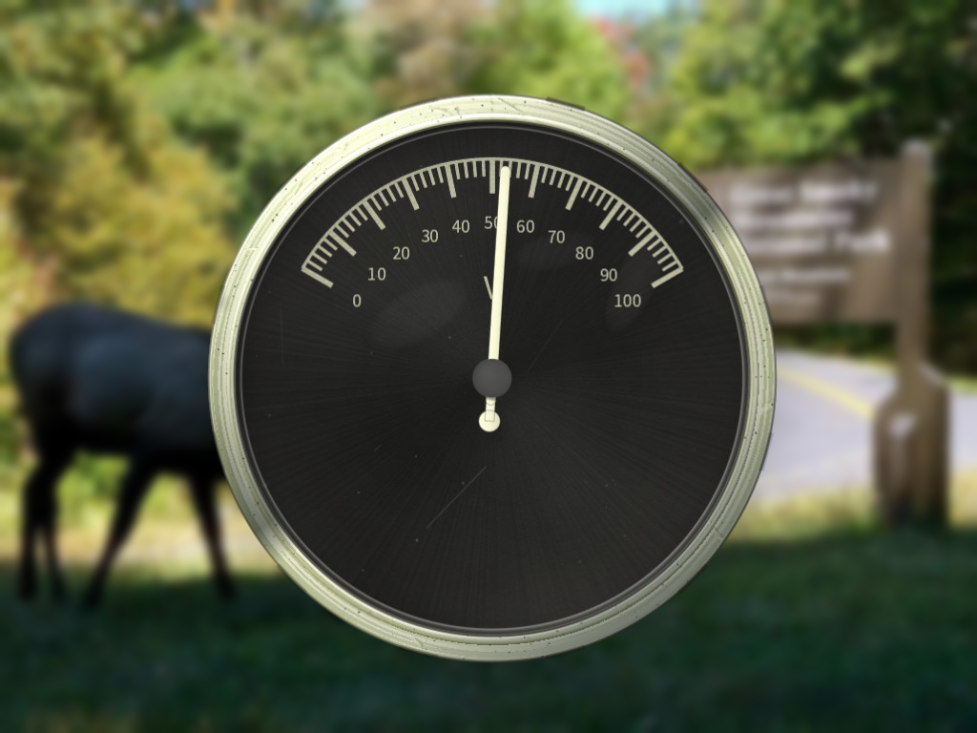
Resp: 53 V
